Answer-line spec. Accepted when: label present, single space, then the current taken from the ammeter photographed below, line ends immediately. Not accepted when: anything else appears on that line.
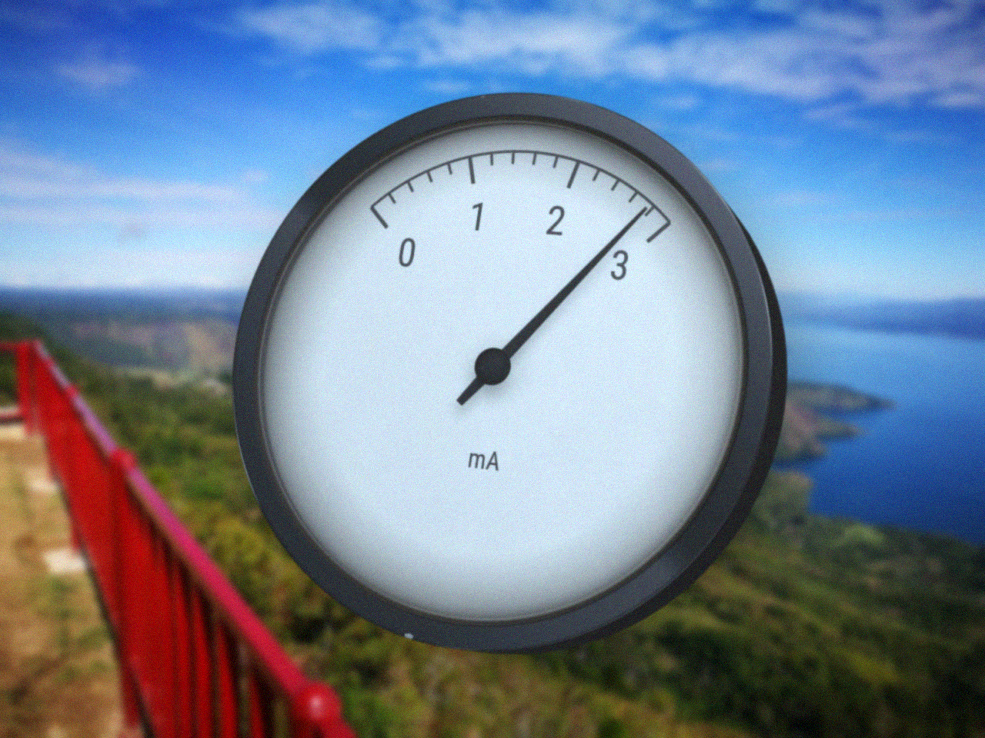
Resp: 2.8 mA
